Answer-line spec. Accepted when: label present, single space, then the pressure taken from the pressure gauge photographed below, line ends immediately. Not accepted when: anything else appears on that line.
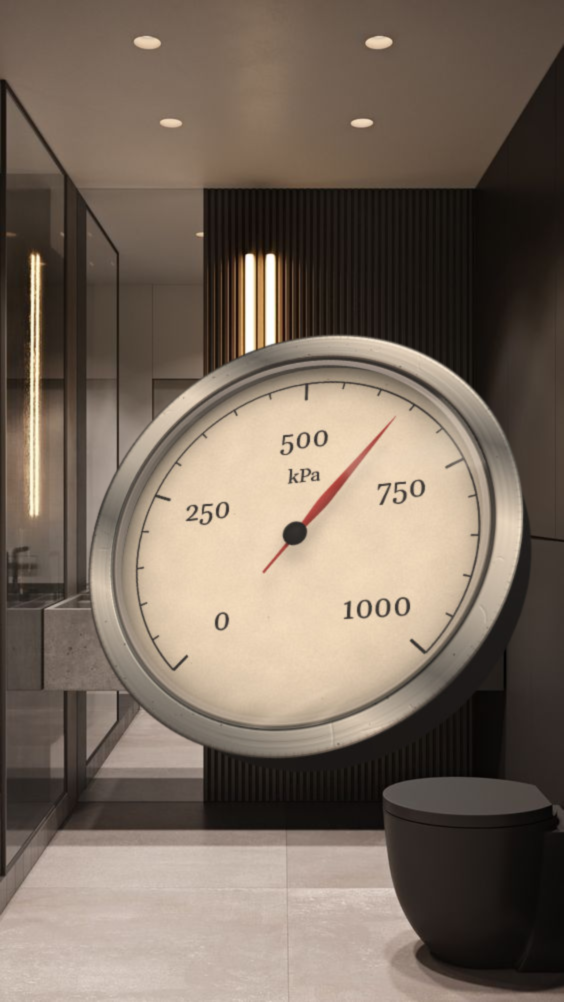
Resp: 650 kPa
